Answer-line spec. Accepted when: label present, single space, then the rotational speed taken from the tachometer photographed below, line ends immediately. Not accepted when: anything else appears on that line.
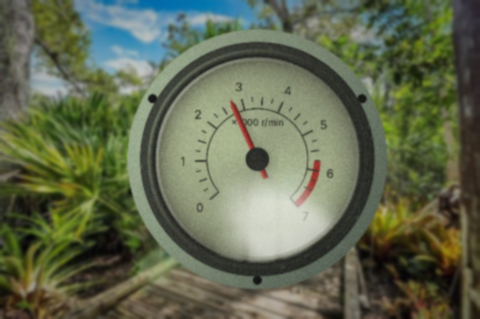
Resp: 2750 rpm
